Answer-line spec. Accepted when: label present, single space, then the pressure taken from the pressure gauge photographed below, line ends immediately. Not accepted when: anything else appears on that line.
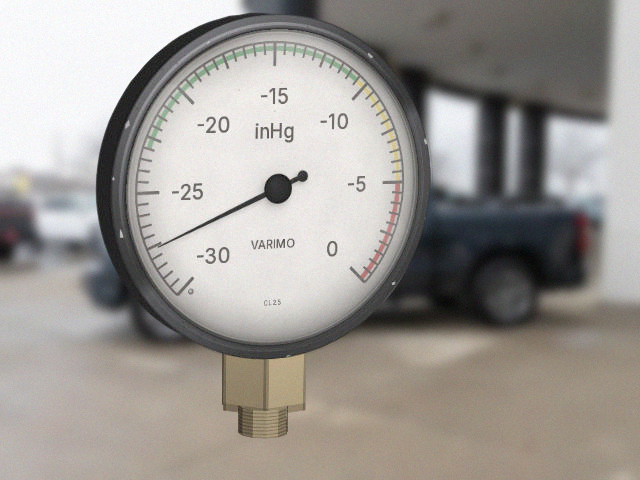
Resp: -27.5 inHg
